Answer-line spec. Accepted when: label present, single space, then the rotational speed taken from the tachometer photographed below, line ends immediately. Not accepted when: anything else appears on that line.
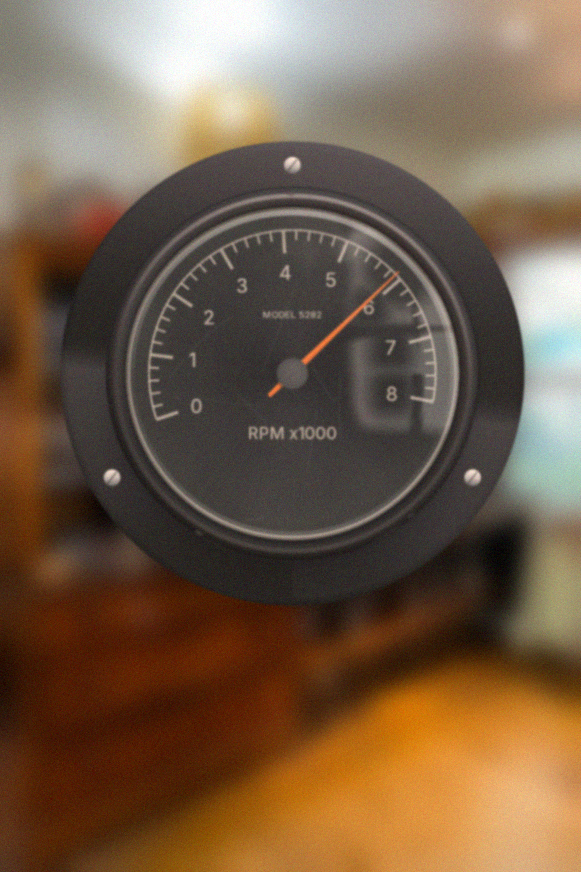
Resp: 5900 rpm
